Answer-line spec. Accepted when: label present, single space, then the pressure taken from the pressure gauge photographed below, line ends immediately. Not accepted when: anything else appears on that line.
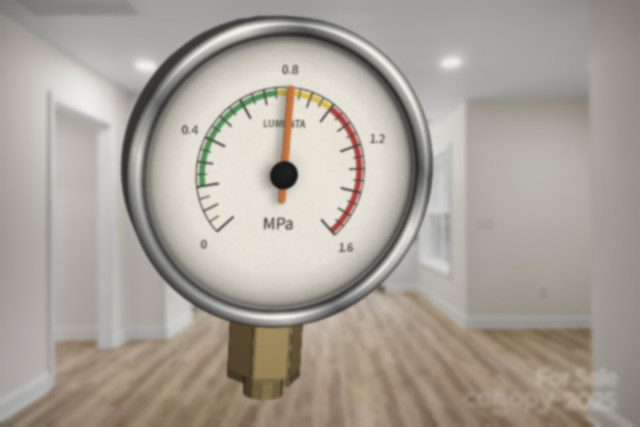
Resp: 0.8 MPa
